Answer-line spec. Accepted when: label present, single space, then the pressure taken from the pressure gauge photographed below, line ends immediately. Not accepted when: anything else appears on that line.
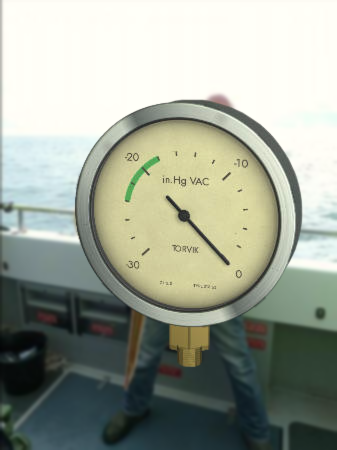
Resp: 0 inHg
